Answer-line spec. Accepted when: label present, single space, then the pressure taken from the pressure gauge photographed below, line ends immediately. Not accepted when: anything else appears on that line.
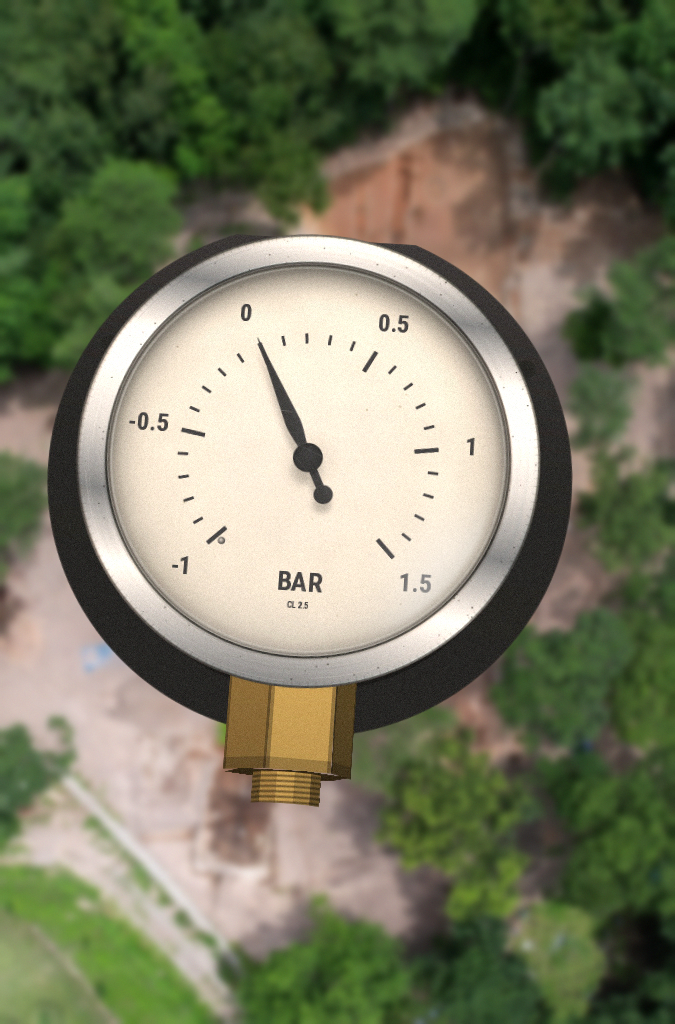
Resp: 0 bar
